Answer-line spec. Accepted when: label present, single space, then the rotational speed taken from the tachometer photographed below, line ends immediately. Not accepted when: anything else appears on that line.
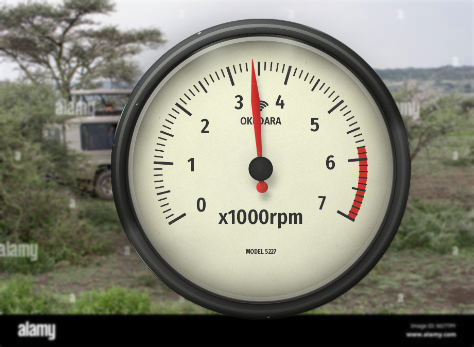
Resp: 3400 rpm
